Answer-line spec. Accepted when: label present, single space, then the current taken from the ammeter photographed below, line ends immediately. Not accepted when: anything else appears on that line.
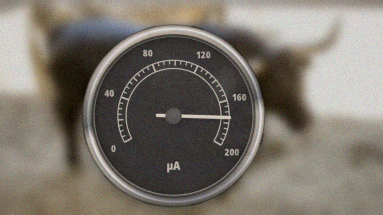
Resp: 175 µA
